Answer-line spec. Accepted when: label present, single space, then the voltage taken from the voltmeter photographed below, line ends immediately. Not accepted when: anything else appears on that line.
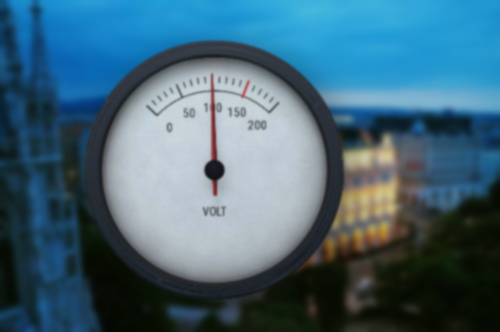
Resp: 100 V
